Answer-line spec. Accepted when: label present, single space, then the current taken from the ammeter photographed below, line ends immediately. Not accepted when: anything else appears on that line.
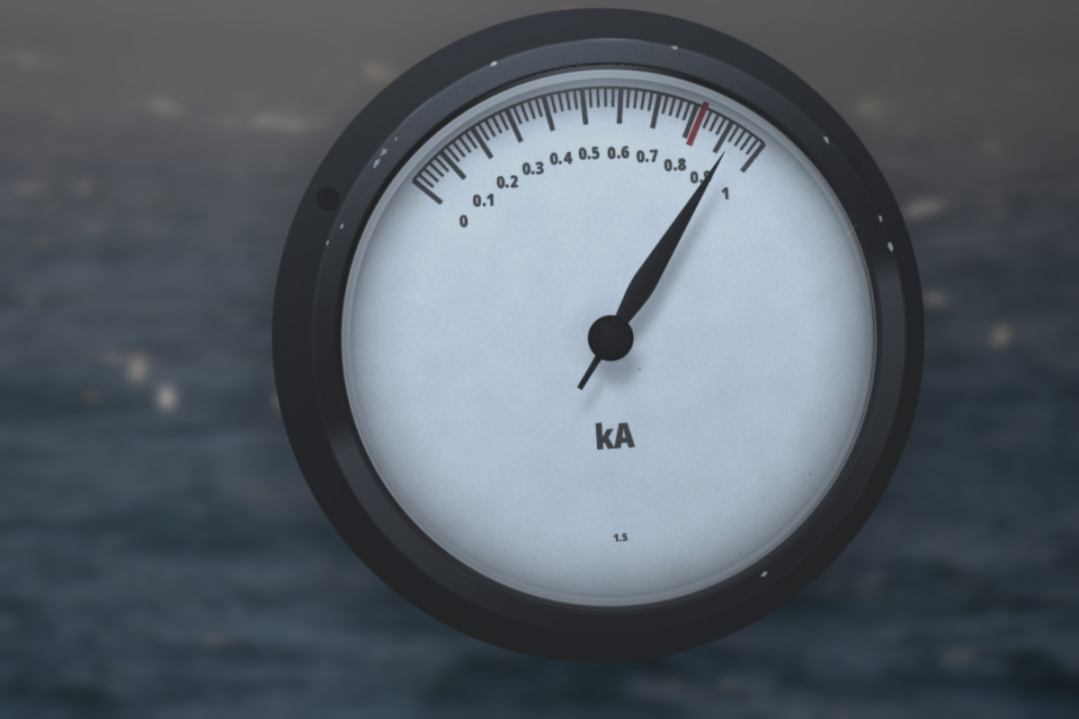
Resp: 0.92 kA
